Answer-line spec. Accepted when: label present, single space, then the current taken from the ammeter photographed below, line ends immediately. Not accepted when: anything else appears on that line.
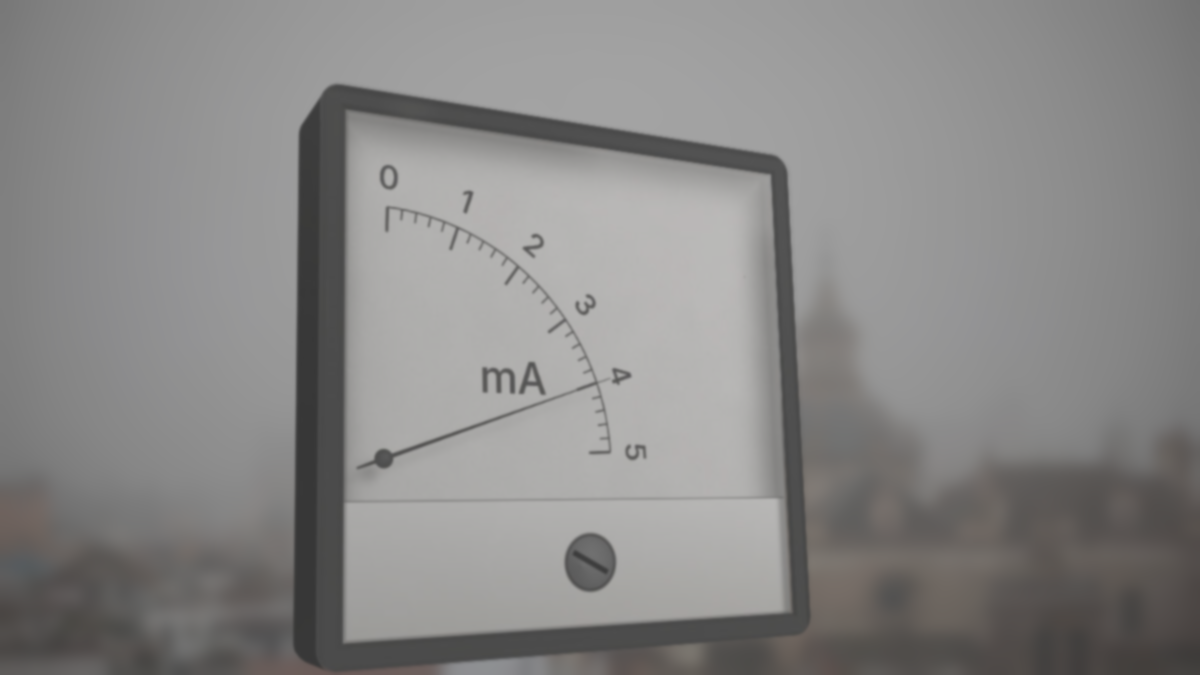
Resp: 4 mA
